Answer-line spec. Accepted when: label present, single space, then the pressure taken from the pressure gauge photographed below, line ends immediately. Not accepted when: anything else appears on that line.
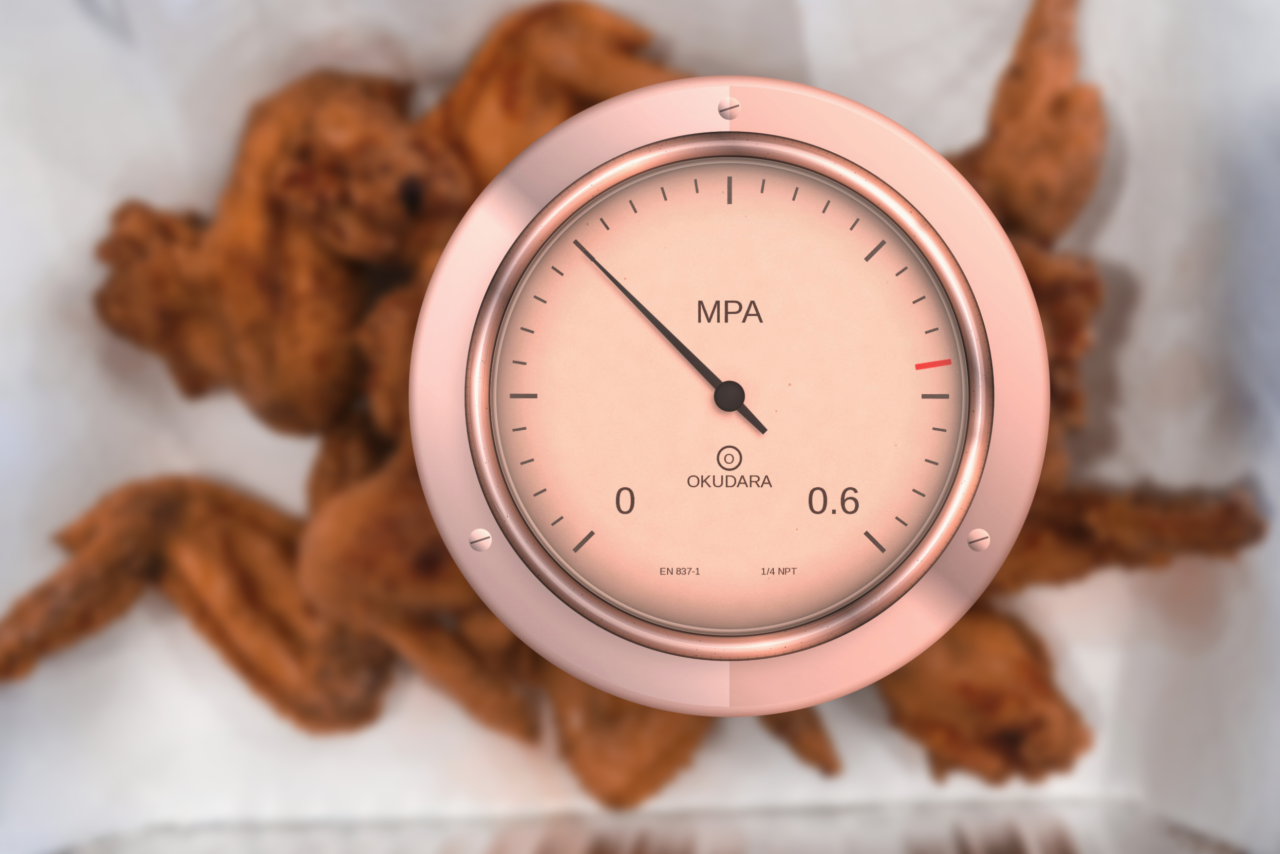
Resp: 0.2 MPa
